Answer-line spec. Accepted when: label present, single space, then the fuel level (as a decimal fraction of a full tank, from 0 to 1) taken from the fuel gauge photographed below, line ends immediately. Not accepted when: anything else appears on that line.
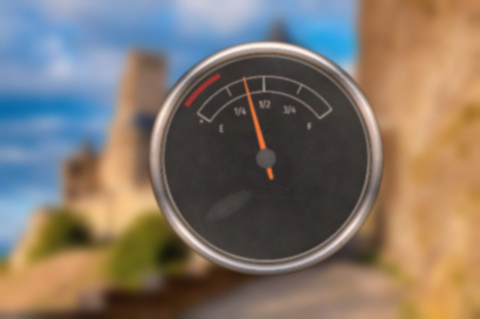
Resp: 0.375
